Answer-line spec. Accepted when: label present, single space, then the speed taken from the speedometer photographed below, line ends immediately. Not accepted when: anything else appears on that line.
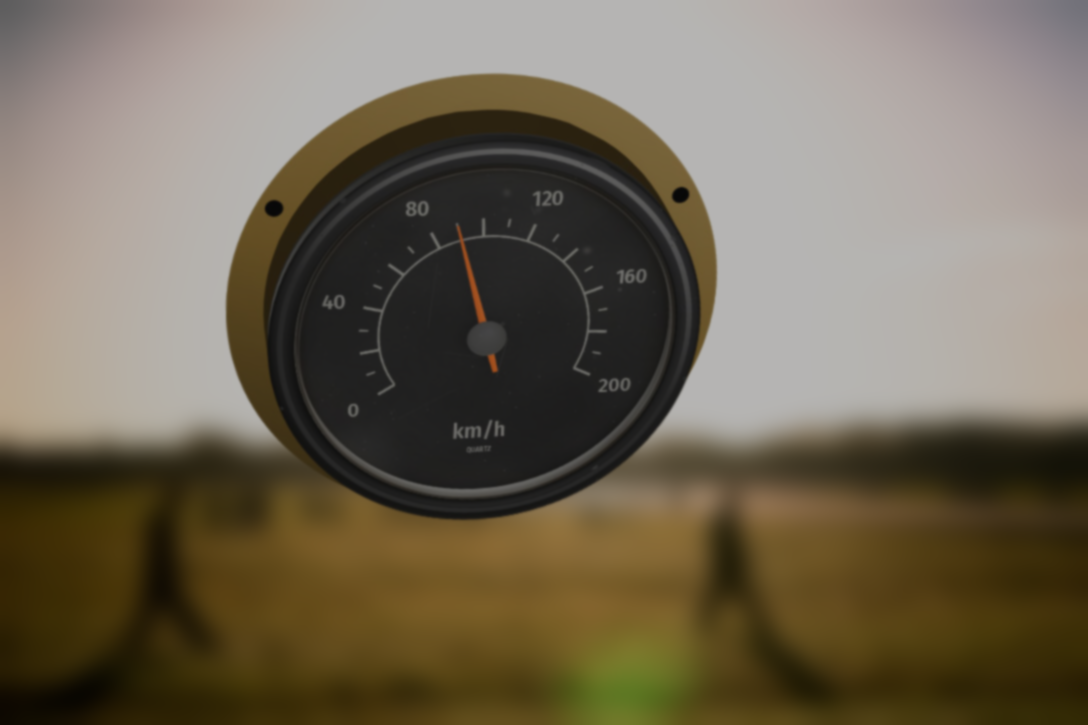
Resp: 90 km/h
